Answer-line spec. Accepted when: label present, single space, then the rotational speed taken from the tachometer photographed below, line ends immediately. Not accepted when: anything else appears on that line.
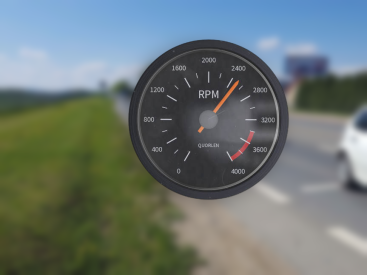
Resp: 2500 rpm
